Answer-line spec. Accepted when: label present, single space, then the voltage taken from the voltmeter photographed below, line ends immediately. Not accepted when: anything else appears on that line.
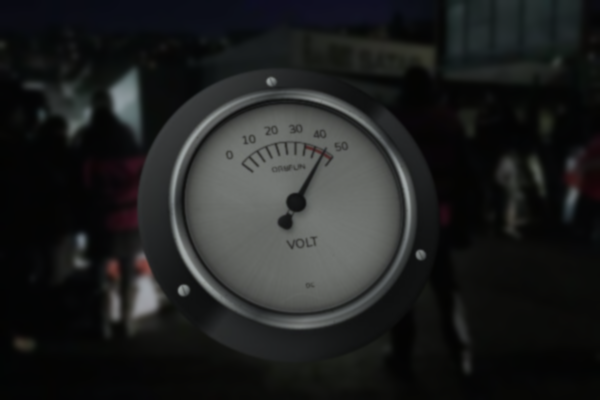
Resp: 45 V
